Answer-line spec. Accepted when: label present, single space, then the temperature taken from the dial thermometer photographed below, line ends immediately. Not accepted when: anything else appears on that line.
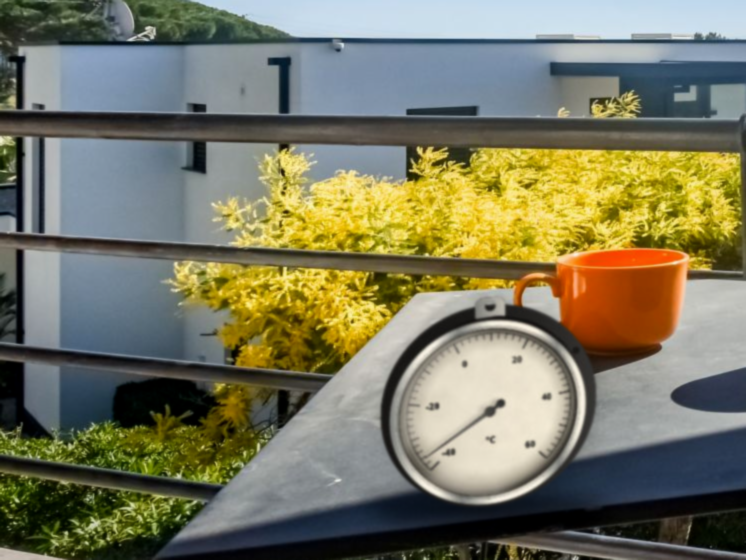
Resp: -36 °C
